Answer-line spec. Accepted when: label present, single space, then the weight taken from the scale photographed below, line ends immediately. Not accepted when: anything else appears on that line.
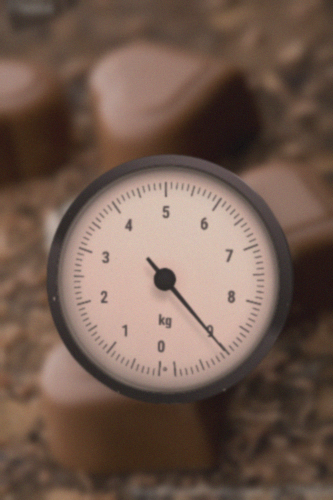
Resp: 9 kg
